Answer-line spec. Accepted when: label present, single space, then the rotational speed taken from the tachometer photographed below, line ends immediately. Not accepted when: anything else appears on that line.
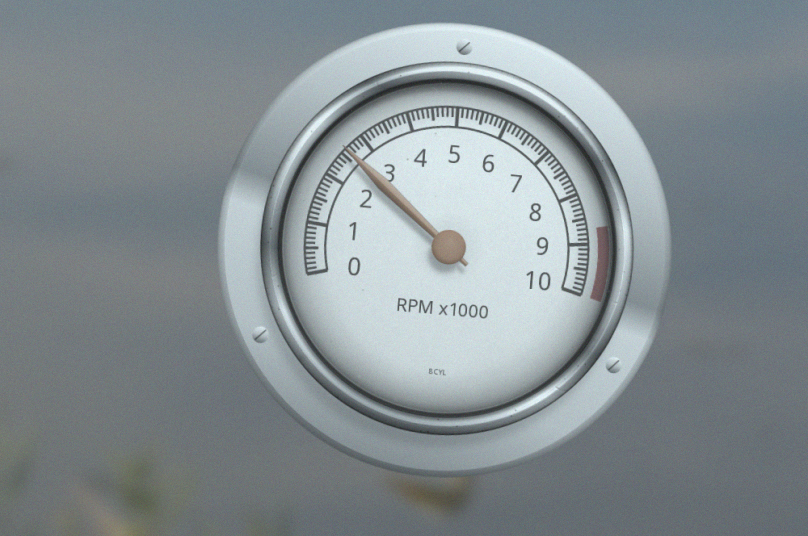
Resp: 2600 rpm
